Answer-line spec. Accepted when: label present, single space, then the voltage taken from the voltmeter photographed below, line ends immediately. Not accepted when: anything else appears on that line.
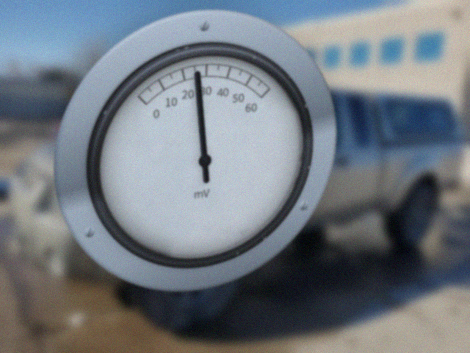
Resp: 25 mV
